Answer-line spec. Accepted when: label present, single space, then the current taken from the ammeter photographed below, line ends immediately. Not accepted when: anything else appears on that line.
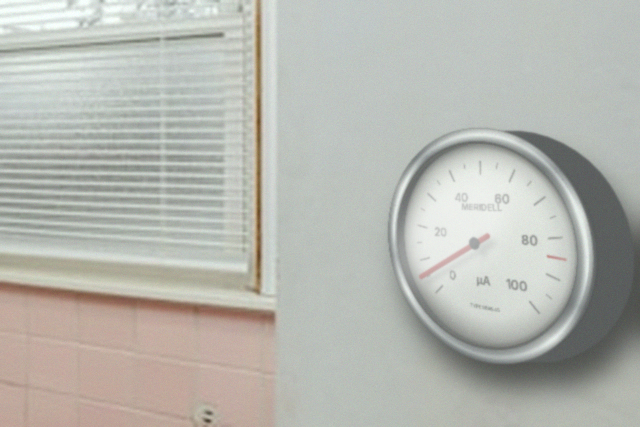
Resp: 5 µA
